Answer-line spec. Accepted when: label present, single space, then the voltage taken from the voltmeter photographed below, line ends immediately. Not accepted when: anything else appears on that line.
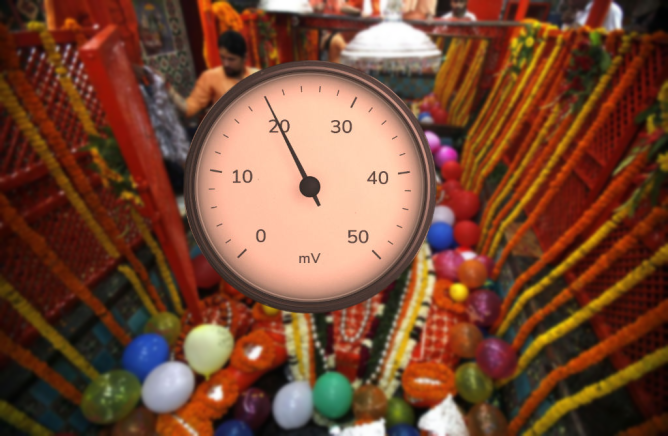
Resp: 20 mV
